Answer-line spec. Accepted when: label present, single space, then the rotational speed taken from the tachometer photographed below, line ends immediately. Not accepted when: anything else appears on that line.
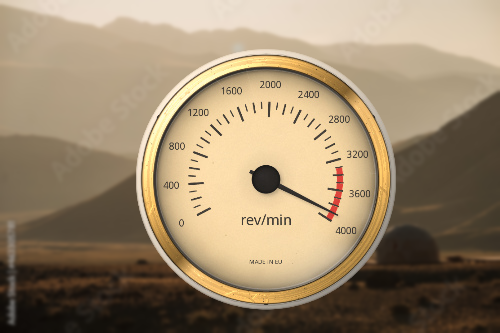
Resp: 3900 rpm
